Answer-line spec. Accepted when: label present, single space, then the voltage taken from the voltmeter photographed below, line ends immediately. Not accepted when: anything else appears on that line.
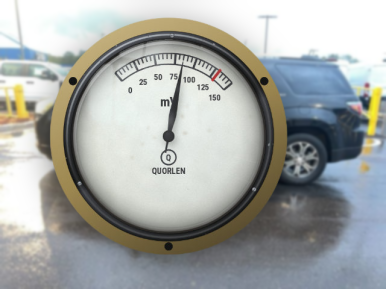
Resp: 85 mV
